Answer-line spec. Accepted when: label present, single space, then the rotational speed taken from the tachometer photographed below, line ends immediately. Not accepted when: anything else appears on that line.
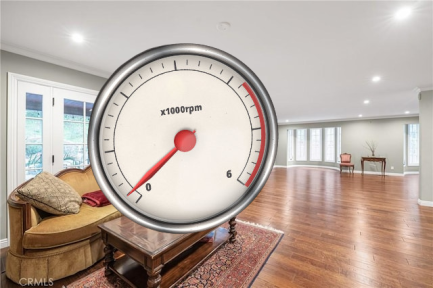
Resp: 200 rpm
